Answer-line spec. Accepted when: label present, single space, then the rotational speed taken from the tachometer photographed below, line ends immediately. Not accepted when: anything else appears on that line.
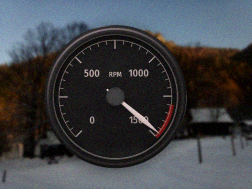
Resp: 1475 rpm
